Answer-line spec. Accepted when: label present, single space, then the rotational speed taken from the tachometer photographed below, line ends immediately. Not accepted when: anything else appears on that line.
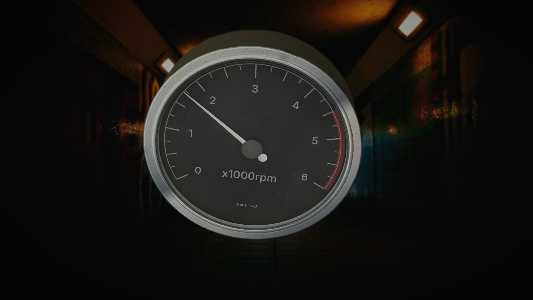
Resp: 1750 rpm
